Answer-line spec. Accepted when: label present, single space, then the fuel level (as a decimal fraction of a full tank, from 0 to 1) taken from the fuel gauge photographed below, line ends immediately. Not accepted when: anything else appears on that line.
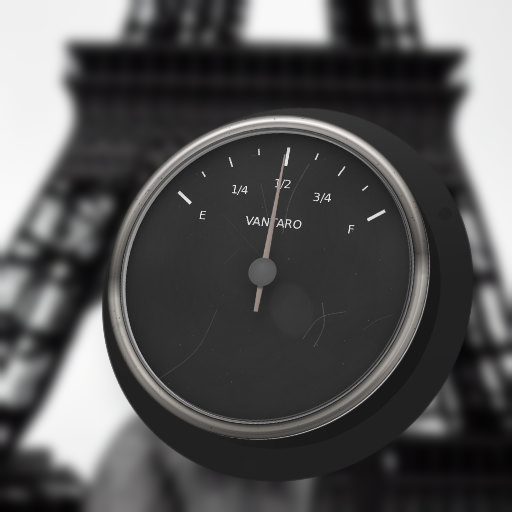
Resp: 0.5
